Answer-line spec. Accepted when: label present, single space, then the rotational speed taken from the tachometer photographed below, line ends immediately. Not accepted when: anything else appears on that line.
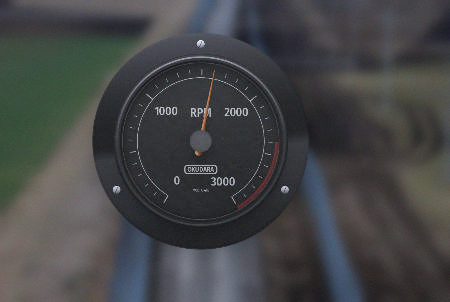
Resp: 1600 rpm
